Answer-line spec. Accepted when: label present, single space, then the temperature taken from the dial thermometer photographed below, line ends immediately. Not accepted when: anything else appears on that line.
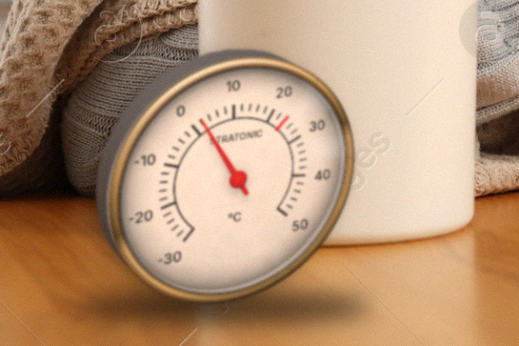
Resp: 2 °C
